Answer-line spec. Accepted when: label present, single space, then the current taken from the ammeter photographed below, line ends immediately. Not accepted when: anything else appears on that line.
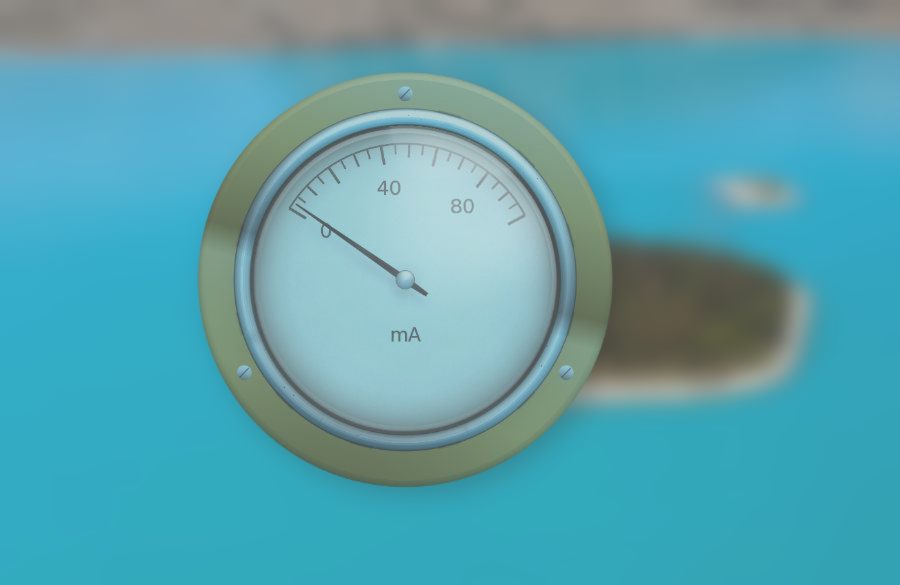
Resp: 2.5 mA
